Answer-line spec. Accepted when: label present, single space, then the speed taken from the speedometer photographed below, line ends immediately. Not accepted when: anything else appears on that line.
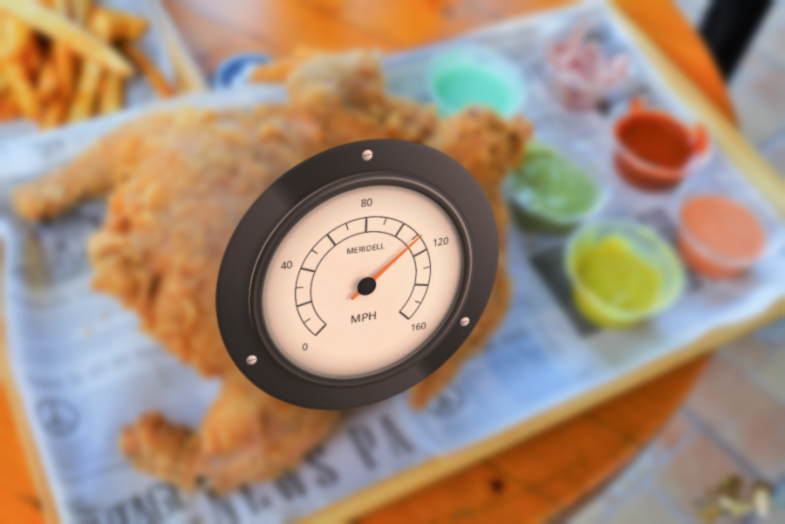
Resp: 110 mph
